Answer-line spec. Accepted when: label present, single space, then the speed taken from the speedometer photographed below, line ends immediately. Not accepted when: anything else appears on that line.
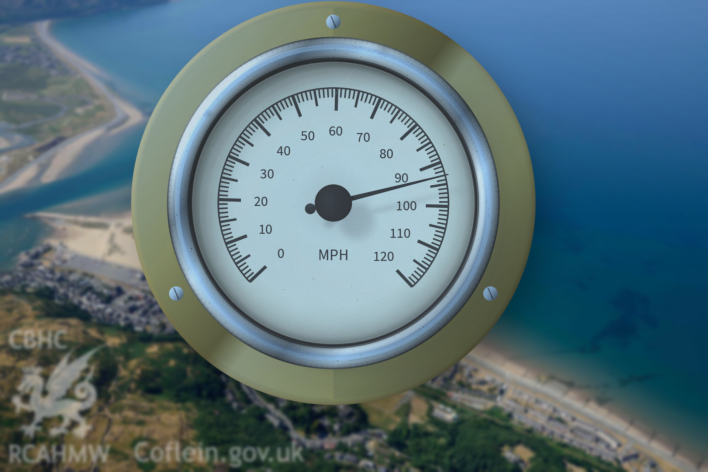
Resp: 93 mph
